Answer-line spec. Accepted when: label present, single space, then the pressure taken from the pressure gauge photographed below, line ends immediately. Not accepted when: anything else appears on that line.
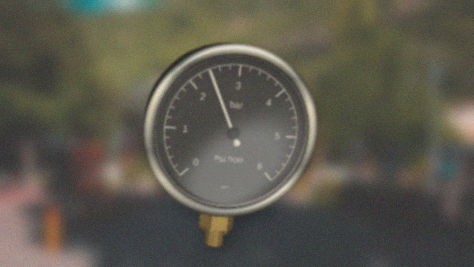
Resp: 2.4 bar
